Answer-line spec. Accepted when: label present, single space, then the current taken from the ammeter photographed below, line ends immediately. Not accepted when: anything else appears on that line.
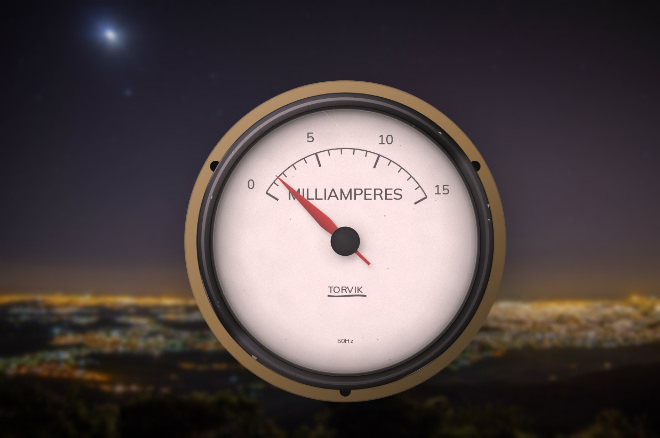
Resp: 1.5 mA
